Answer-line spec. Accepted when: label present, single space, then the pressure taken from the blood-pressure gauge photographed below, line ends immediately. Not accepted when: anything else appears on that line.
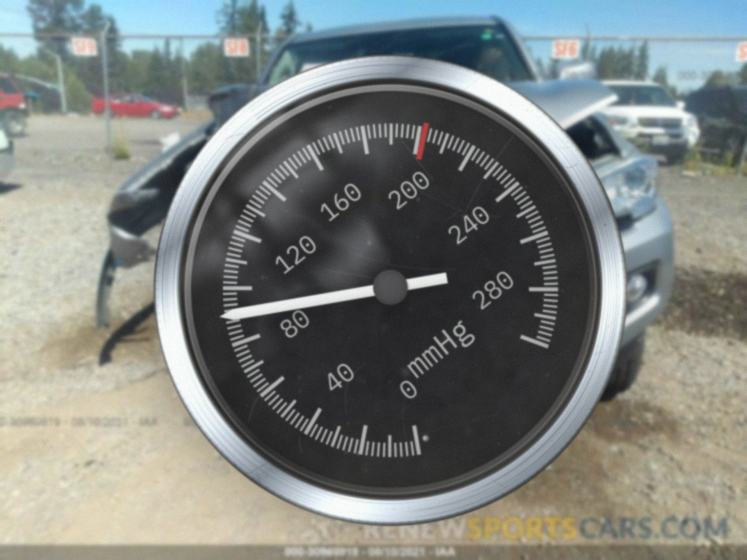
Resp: 90 mmHg
